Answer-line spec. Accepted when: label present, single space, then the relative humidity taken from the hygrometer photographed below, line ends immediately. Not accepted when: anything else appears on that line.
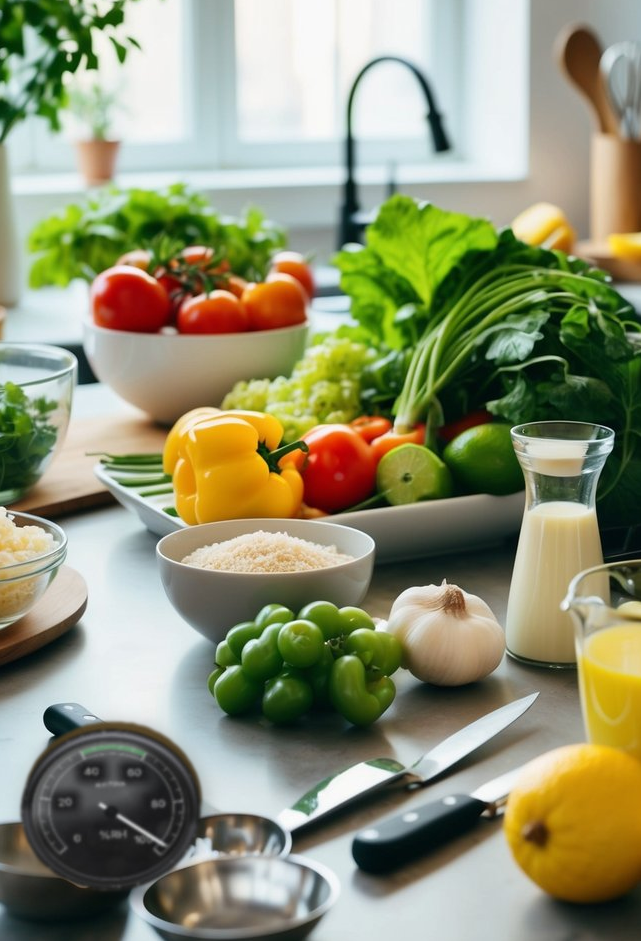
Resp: 96 %
